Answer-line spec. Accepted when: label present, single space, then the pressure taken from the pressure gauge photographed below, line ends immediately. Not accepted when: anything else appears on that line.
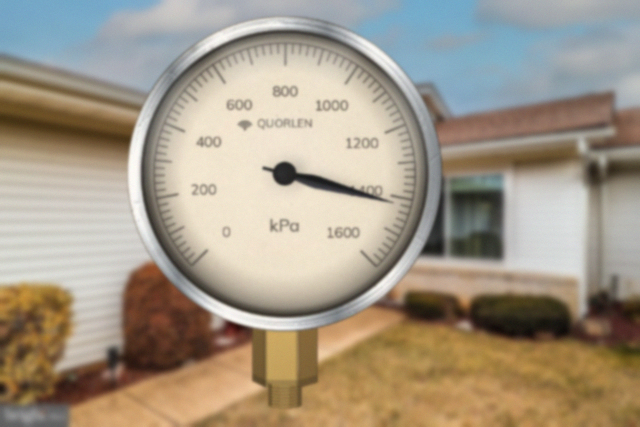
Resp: 1420 kPa
